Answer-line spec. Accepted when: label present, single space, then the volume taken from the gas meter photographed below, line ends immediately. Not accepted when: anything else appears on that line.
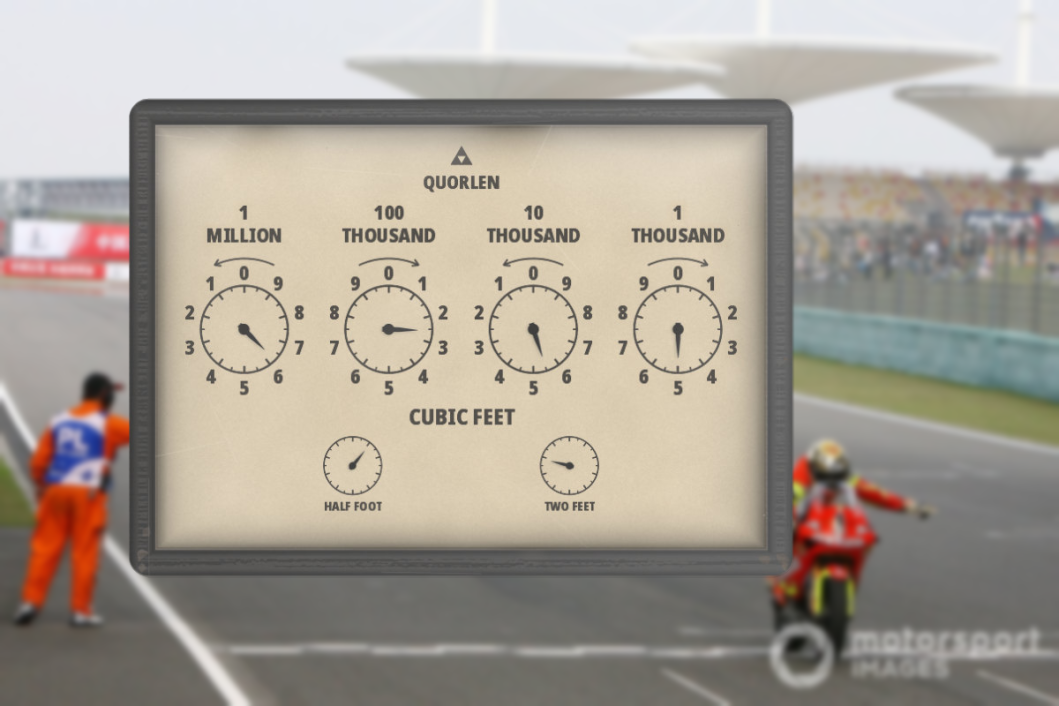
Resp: 625500 ft³
